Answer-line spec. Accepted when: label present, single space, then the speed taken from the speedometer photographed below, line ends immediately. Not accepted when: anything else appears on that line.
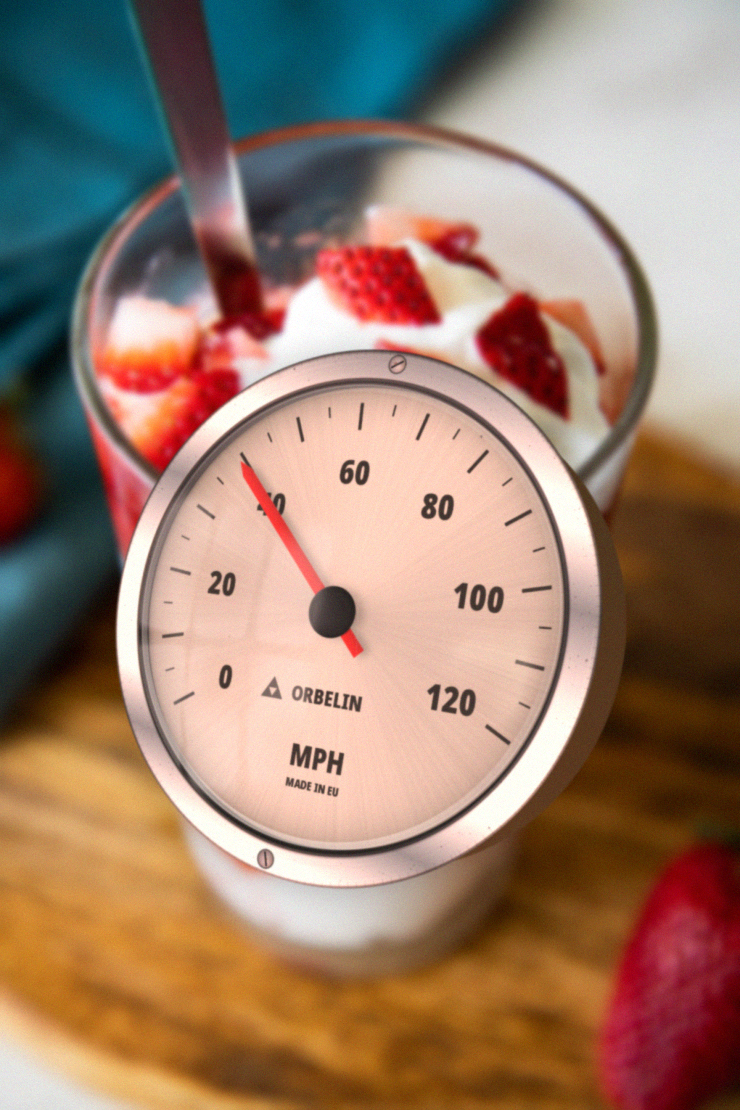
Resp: 40 mph
